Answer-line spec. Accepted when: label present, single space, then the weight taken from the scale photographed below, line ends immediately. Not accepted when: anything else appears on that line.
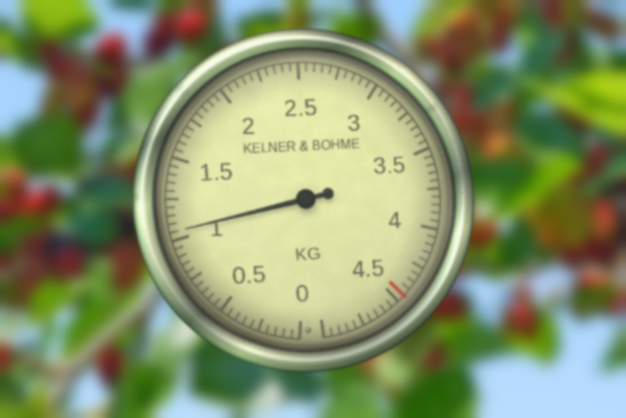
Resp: 1.05 kg
